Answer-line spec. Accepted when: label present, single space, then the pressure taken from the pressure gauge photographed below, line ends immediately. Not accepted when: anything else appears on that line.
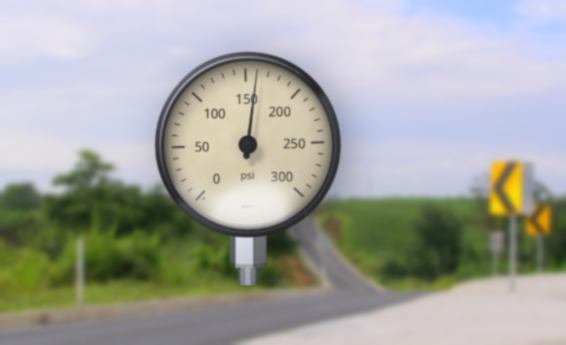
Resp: 160 psi
